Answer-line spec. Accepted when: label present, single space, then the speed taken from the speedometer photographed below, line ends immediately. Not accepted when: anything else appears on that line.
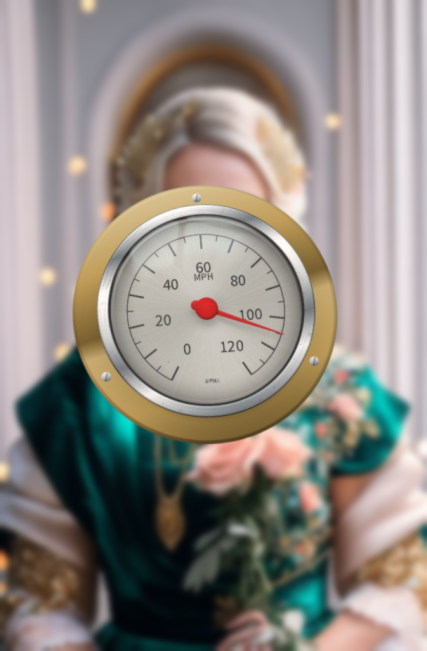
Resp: 105 mph
